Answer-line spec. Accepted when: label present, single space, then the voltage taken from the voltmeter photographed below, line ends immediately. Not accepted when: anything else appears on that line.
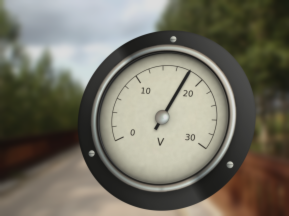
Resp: 18 V
